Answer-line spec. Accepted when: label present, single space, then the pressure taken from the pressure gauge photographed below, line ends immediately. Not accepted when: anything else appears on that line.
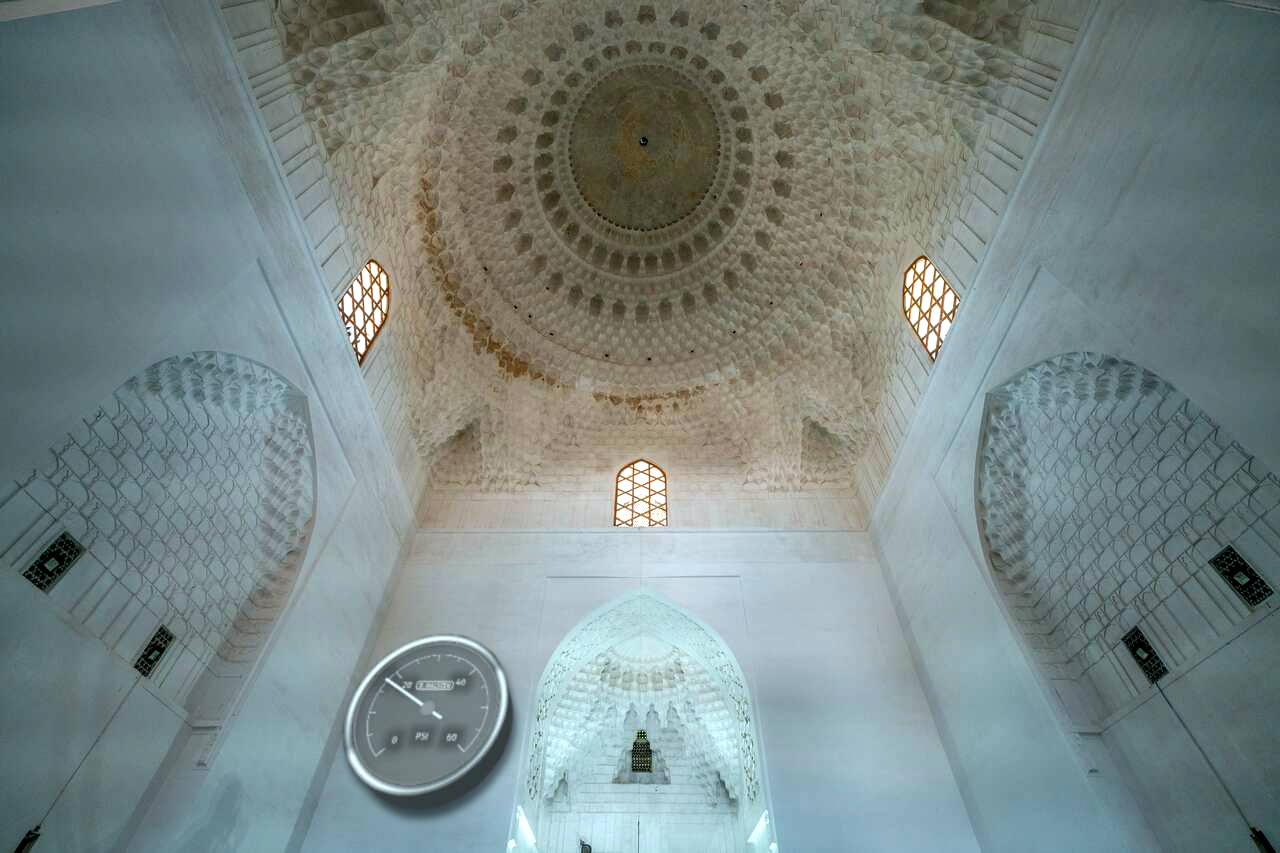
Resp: 17.5 psi
